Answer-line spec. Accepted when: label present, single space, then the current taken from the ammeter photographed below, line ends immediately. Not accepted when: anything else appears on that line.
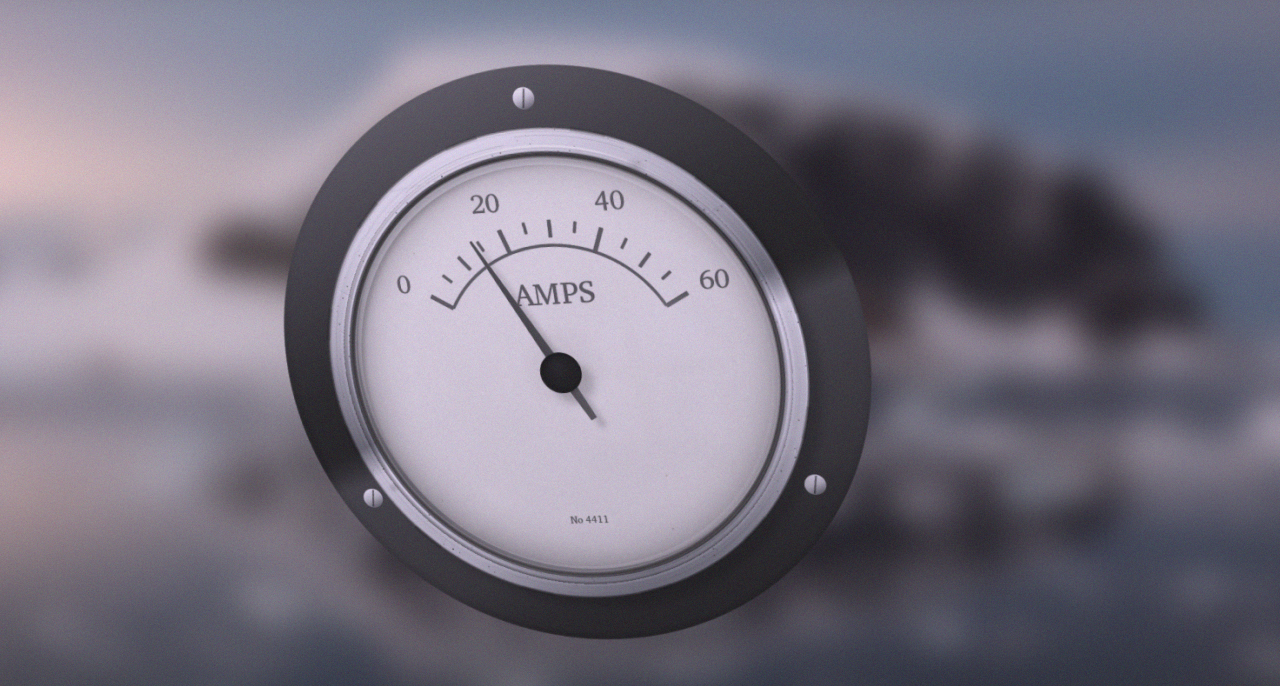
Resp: 15 A
